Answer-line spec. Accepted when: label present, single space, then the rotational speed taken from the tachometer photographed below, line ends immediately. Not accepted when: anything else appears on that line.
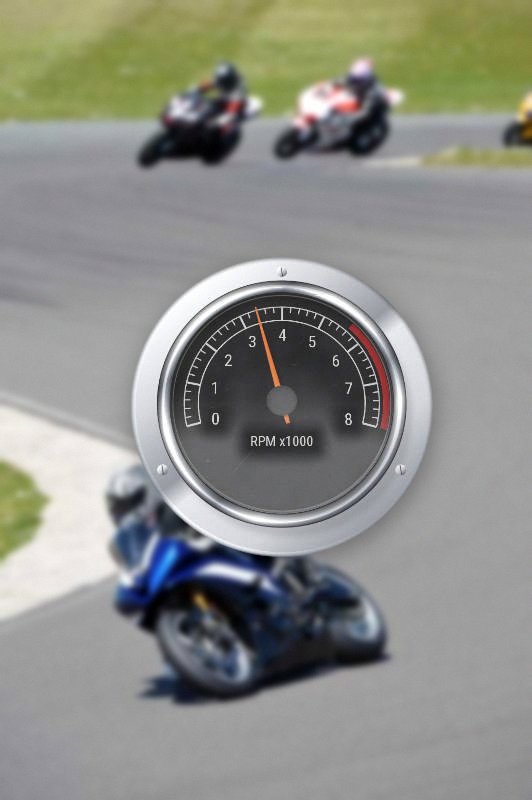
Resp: 3400 rpm
